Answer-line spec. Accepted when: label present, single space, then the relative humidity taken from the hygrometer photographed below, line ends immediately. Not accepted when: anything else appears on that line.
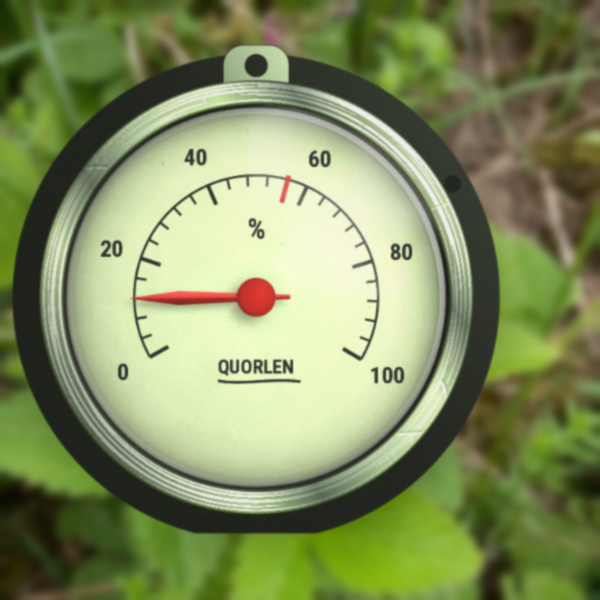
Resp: 12 %
